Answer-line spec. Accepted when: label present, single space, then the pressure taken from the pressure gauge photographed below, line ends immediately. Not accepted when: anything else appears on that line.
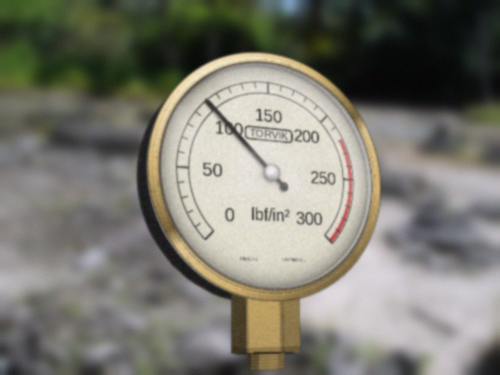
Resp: 100 psi
